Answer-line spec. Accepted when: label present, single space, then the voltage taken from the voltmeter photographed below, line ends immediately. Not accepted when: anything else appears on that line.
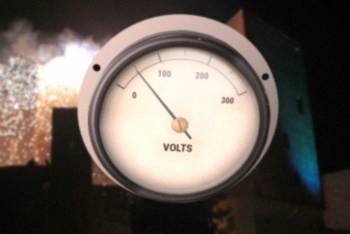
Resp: 50 V
